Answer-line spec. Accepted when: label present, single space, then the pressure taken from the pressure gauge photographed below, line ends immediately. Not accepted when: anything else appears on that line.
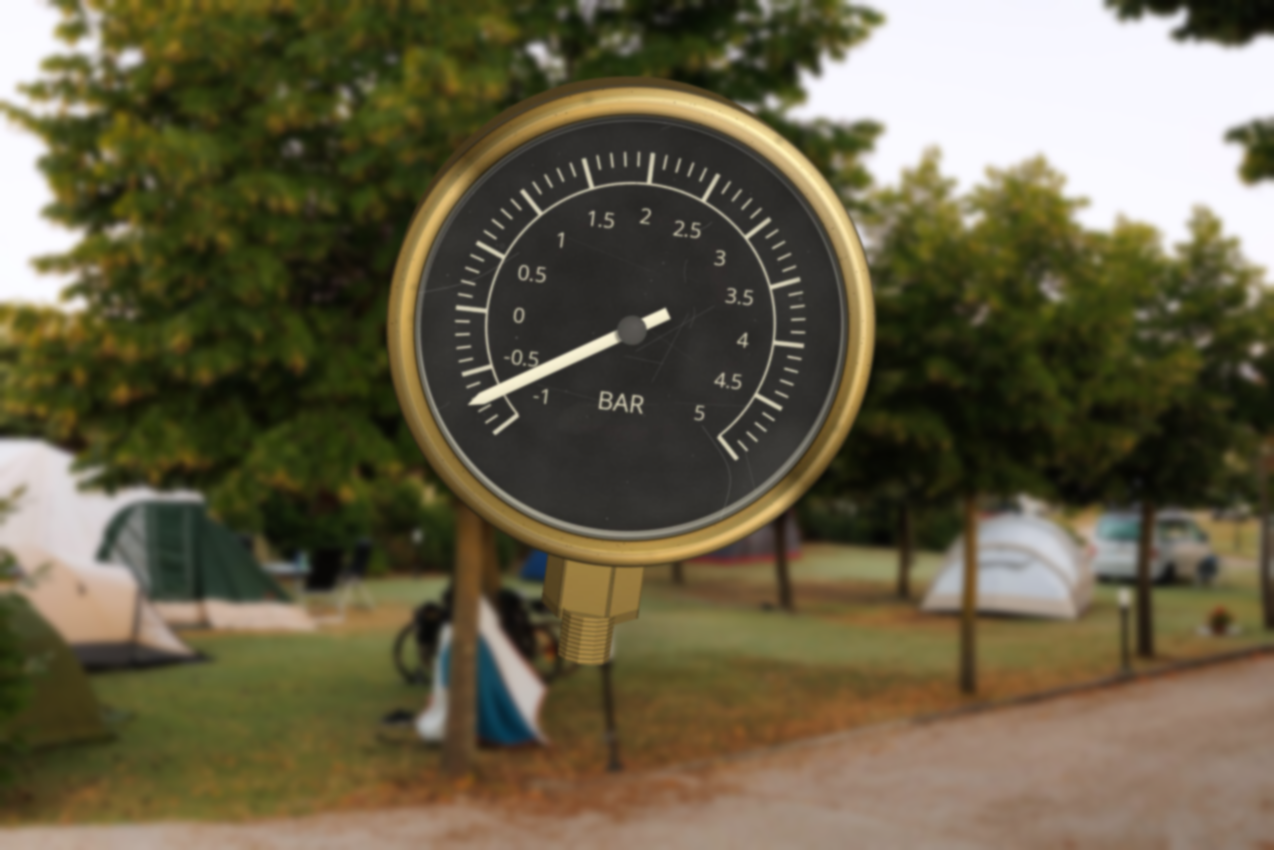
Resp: -0.7 bar
